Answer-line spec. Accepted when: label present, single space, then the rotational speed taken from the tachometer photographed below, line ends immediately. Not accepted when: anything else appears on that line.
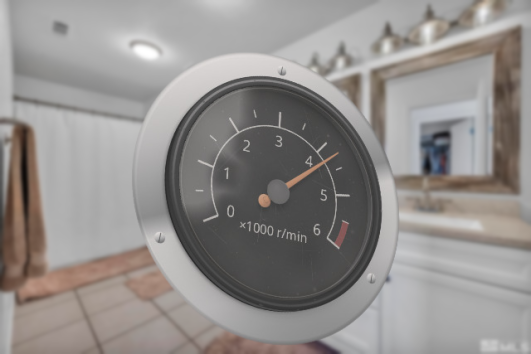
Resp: 4250 rpm
